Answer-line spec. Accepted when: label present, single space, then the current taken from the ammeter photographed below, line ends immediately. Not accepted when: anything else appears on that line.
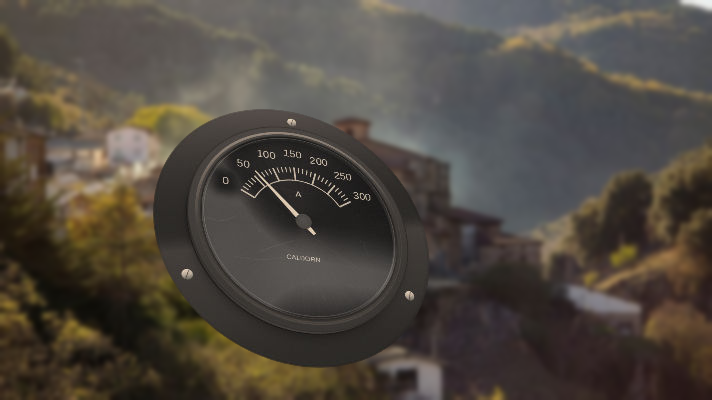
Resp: 50 A
